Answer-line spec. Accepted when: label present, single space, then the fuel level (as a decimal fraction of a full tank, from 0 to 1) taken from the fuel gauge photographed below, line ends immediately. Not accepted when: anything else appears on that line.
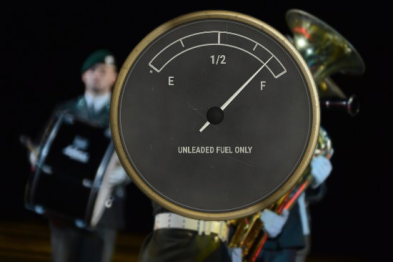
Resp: 0.875
